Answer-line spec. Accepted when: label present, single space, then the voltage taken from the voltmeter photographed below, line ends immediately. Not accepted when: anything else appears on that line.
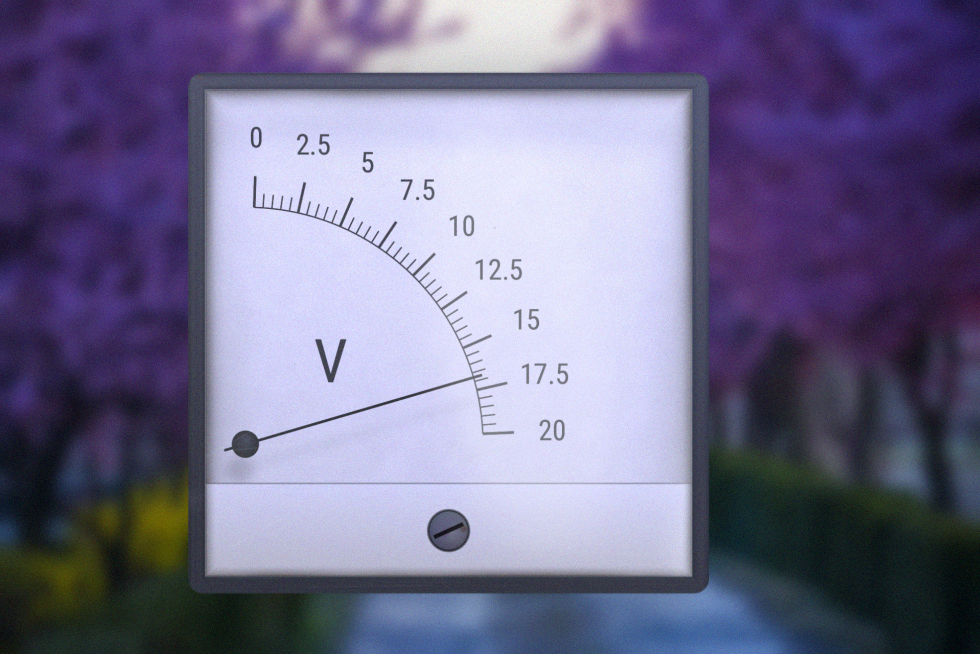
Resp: 16.75 V
